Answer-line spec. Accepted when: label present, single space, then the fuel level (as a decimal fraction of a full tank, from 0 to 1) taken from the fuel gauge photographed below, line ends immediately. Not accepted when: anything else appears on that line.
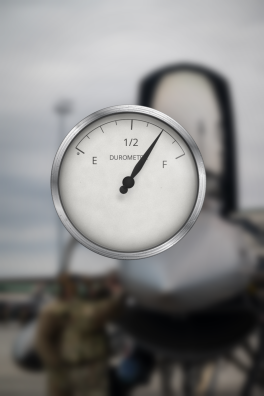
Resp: 0.75
